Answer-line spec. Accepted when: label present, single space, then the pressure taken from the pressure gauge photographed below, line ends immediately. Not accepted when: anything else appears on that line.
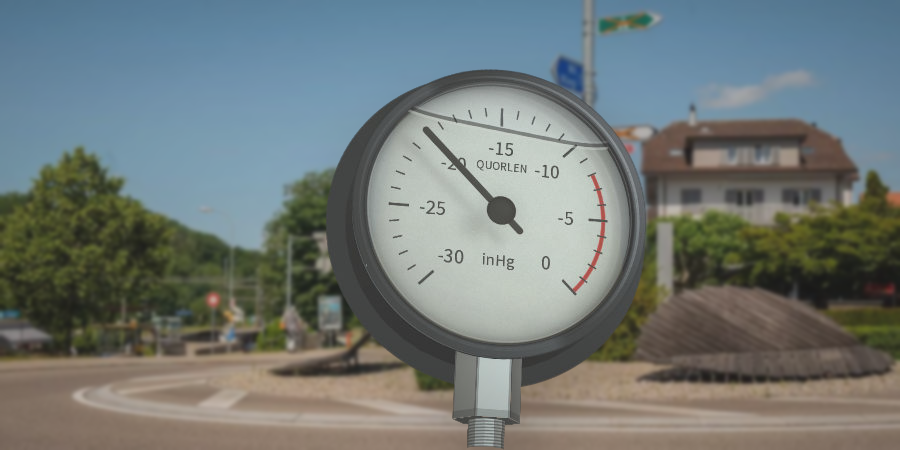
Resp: -20 inHg
